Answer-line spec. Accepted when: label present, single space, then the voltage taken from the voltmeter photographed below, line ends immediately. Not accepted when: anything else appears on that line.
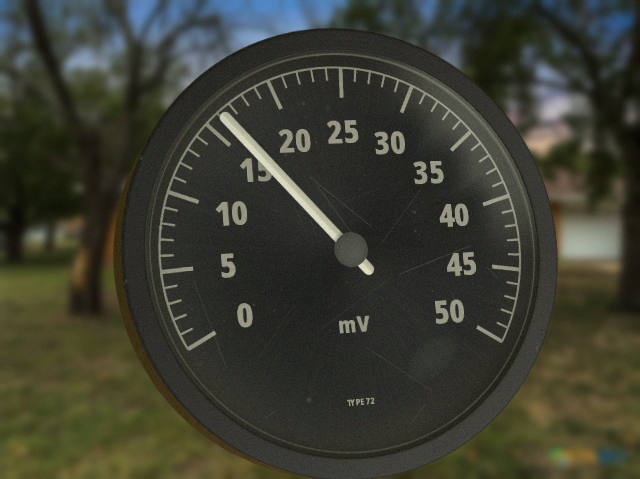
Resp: 16 mV
